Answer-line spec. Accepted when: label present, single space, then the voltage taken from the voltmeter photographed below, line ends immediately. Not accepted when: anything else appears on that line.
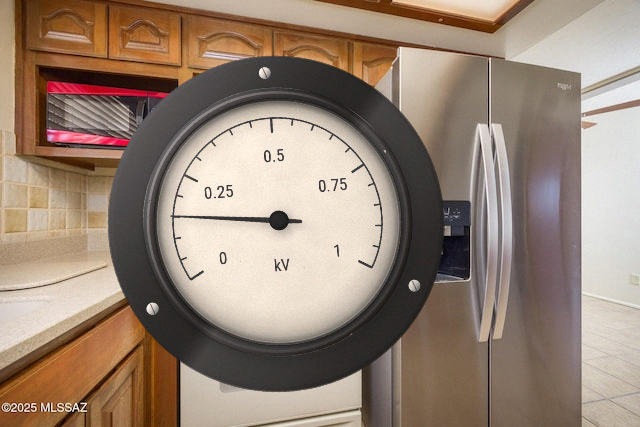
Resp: 0.15 kV
